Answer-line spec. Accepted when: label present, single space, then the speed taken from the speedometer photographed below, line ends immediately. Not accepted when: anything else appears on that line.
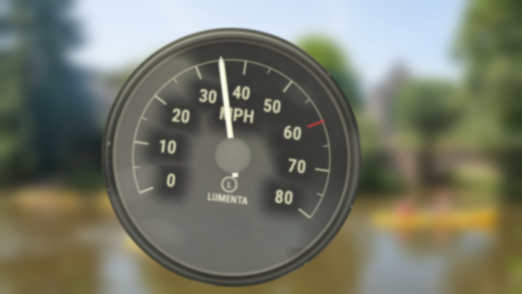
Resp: 35 mph
